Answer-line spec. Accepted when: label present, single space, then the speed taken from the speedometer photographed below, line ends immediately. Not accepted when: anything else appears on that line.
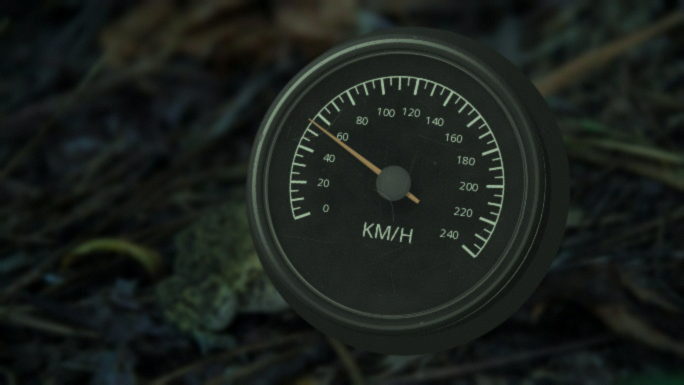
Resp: 55 km/h
